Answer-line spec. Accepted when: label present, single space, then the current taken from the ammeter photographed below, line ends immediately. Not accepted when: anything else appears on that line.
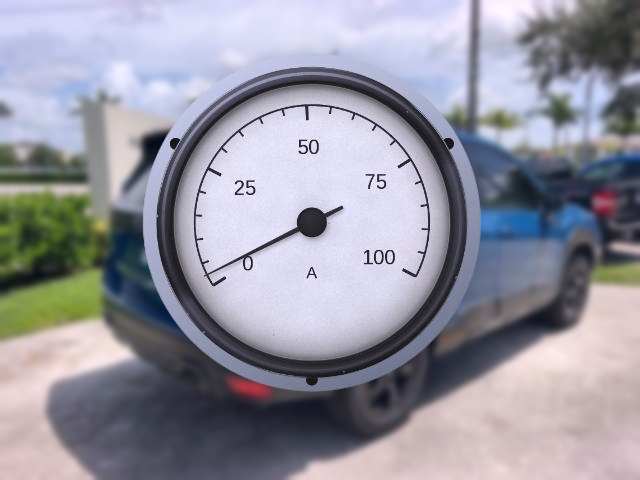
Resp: 2.5 A
